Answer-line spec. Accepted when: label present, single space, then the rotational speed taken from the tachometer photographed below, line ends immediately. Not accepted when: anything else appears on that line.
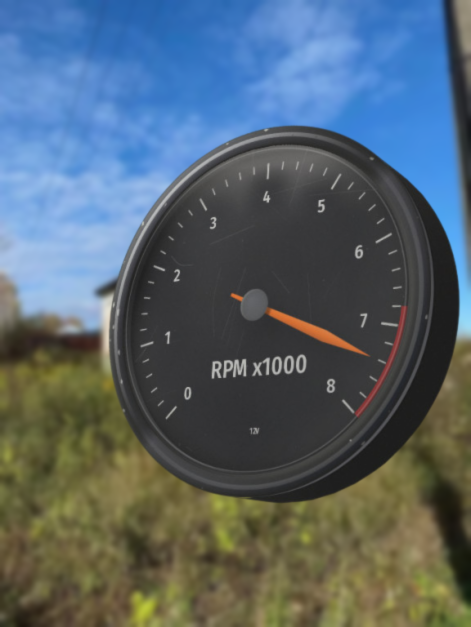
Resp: 7400 rpm
